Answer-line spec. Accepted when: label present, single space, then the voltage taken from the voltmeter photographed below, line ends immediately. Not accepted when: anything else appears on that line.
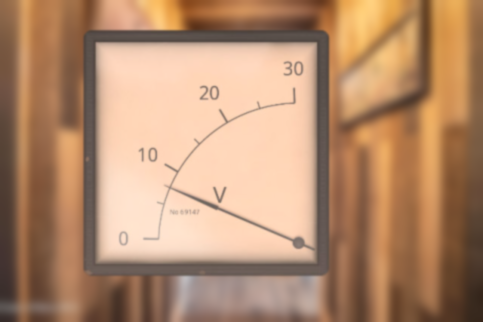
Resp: 7.5 V
